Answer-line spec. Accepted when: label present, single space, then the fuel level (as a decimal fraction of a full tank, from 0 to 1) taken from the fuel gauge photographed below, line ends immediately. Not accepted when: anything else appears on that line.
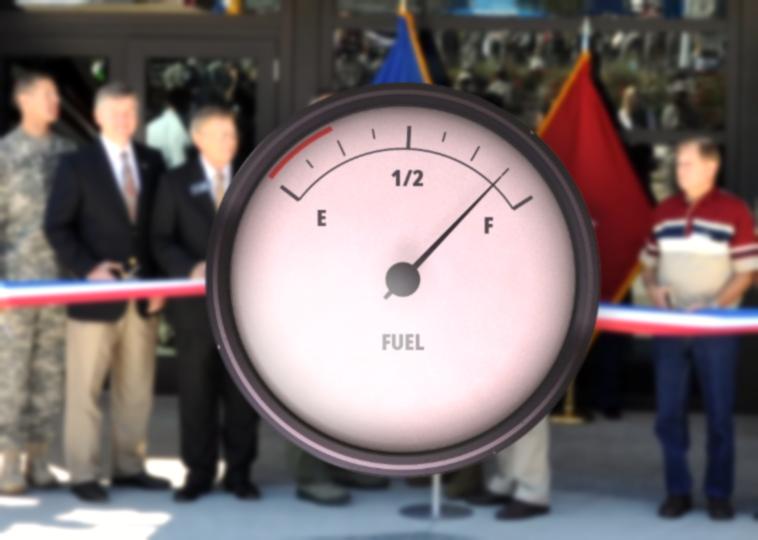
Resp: 0.875
